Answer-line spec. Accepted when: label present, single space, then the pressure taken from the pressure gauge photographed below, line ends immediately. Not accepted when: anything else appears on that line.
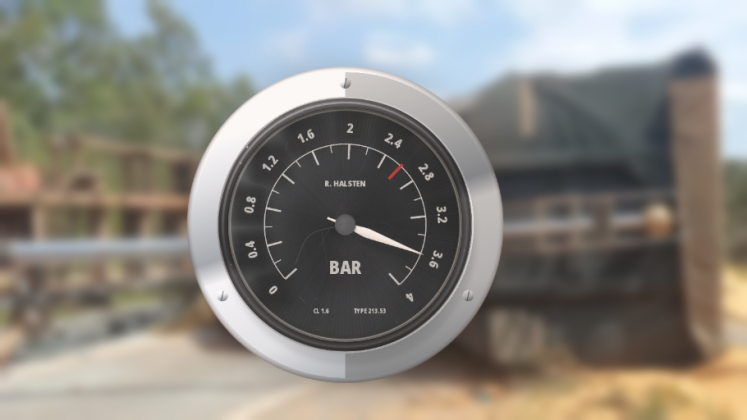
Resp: 3.6 bar
